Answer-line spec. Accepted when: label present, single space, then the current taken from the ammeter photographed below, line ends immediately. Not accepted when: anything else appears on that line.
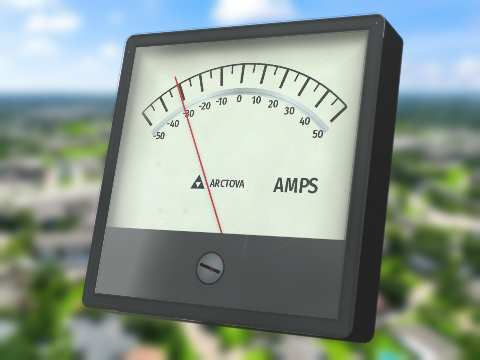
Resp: -30 A
